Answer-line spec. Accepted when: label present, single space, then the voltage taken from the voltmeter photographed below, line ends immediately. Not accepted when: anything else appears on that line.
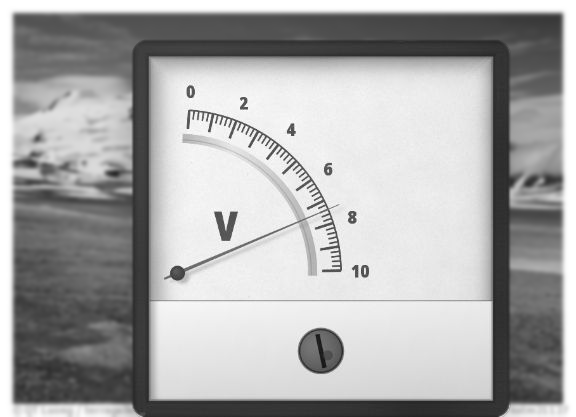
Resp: 7.4 V
